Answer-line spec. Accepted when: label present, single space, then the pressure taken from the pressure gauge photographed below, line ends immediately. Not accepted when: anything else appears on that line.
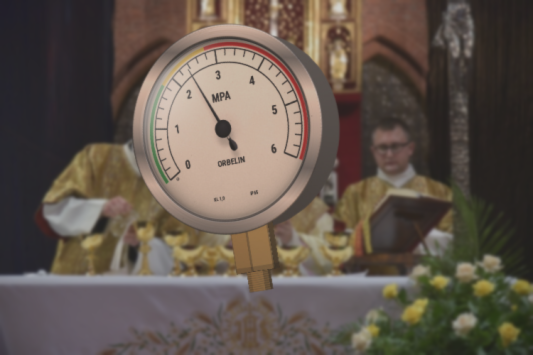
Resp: 2.4 MPa
